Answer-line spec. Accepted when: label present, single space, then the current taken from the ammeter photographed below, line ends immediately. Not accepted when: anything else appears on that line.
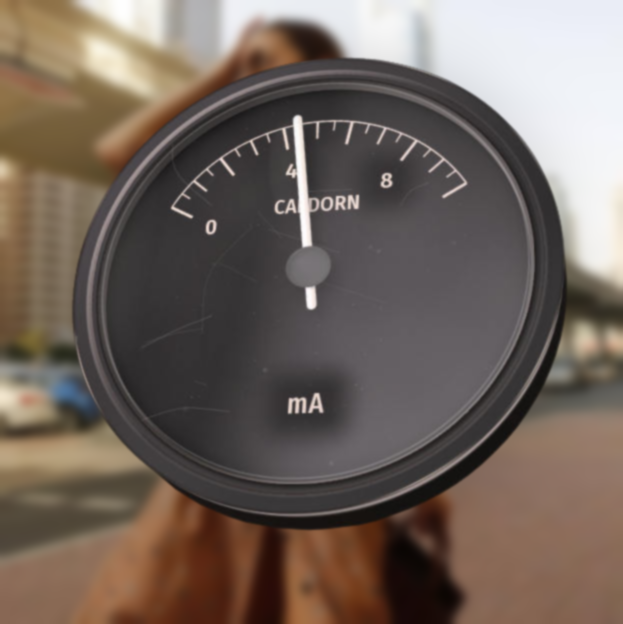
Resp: 4.5 mA
